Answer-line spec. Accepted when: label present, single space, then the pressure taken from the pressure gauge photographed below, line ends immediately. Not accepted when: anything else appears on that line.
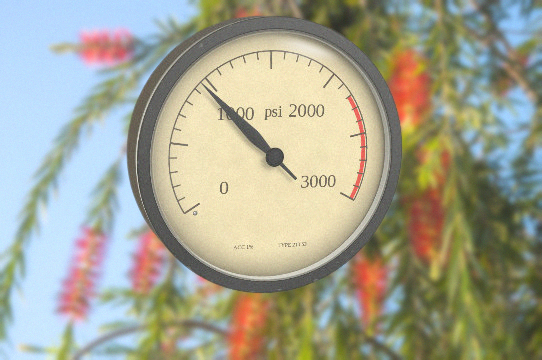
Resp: 950 psi
